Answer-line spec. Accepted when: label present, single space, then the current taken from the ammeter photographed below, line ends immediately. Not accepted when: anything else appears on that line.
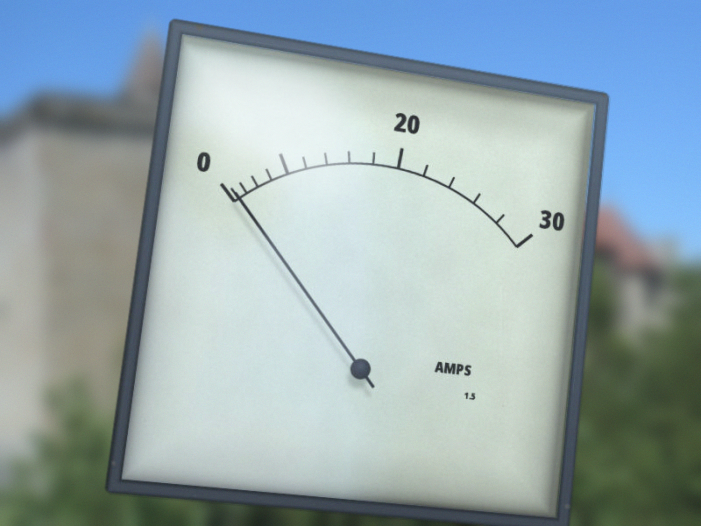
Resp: 2 A
